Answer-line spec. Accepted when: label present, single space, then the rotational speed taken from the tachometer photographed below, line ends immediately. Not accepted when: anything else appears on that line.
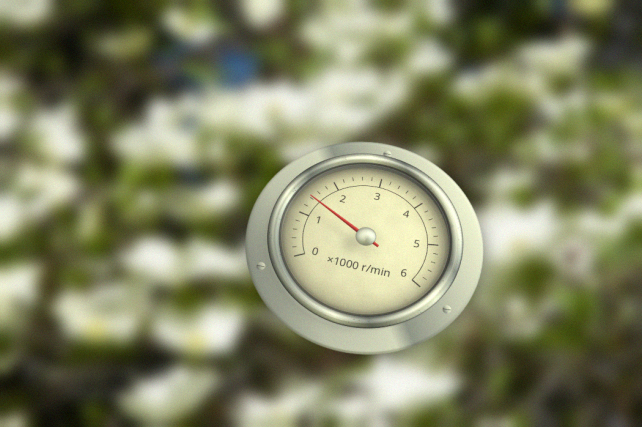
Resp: 1400 rpm
